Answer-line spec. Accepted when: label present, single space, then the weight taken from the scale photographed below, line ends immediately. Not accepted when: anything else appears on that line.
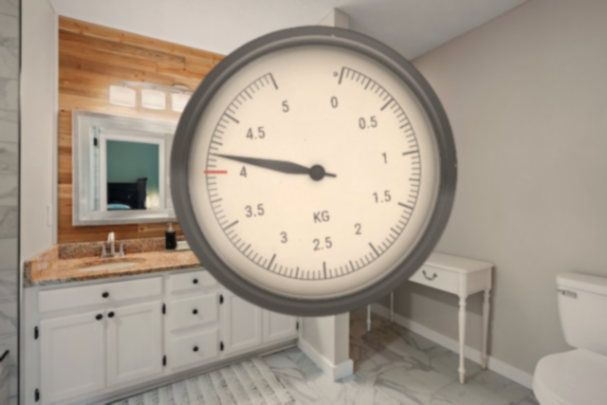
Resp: 4.15 kg
